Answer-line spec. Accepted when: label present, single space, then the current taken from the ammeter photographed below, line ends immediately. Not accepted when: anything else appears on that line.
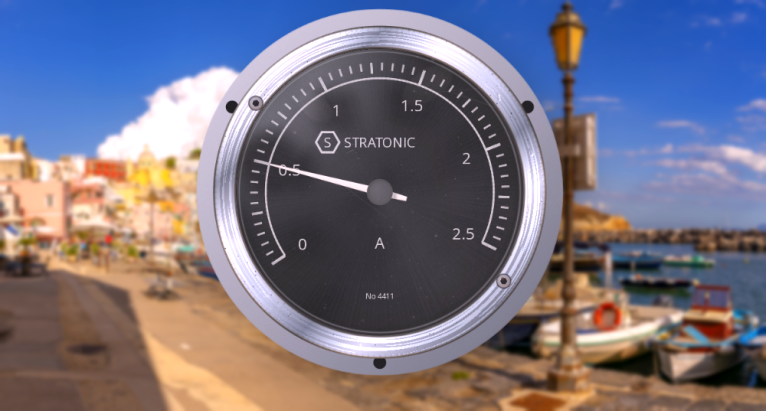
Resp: 0.5 A
